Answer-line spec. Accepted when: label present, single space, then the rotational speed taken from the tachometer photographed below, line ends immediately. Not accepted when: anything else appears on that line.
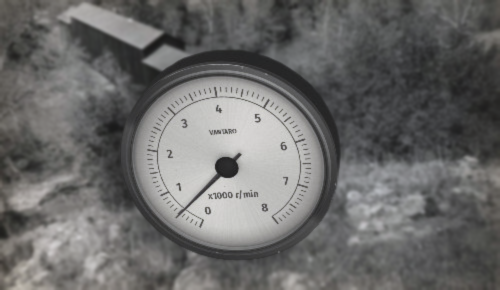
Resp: 500 rpm
